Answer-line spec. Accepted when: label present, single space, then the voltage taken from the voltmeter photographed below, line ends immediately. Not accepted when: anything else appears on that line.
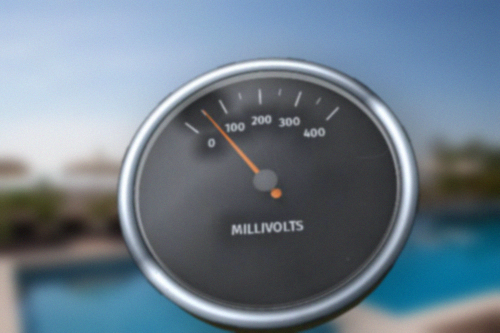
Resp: 50 mV
